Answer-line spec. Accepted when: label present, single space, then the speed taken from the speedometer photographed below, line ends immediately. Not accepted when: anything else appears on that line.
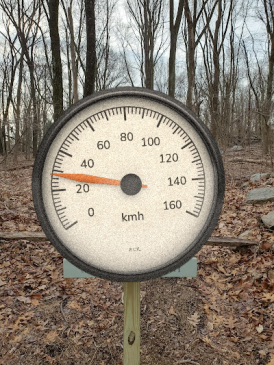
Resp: 28 km/h
